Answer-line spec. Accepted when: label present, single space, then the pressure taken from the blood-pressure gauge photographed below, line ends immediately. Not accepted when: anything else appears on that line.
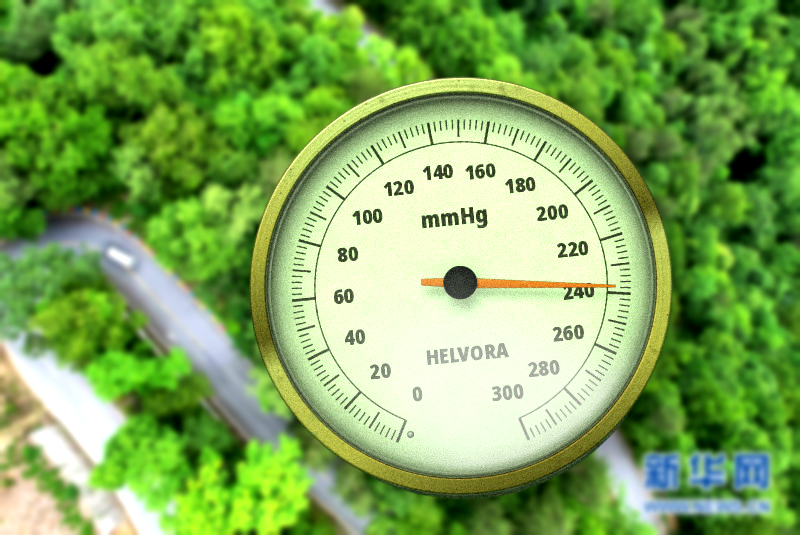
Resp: 238 mmHg
